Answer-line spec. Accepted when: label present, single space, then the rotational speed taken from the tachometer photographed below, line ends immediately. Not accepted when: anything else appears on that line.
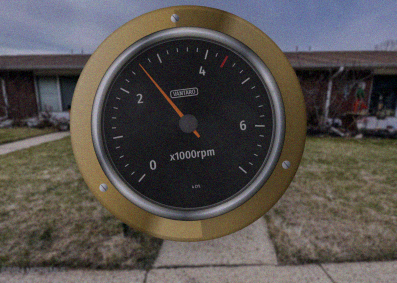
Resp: 2600 rpm
